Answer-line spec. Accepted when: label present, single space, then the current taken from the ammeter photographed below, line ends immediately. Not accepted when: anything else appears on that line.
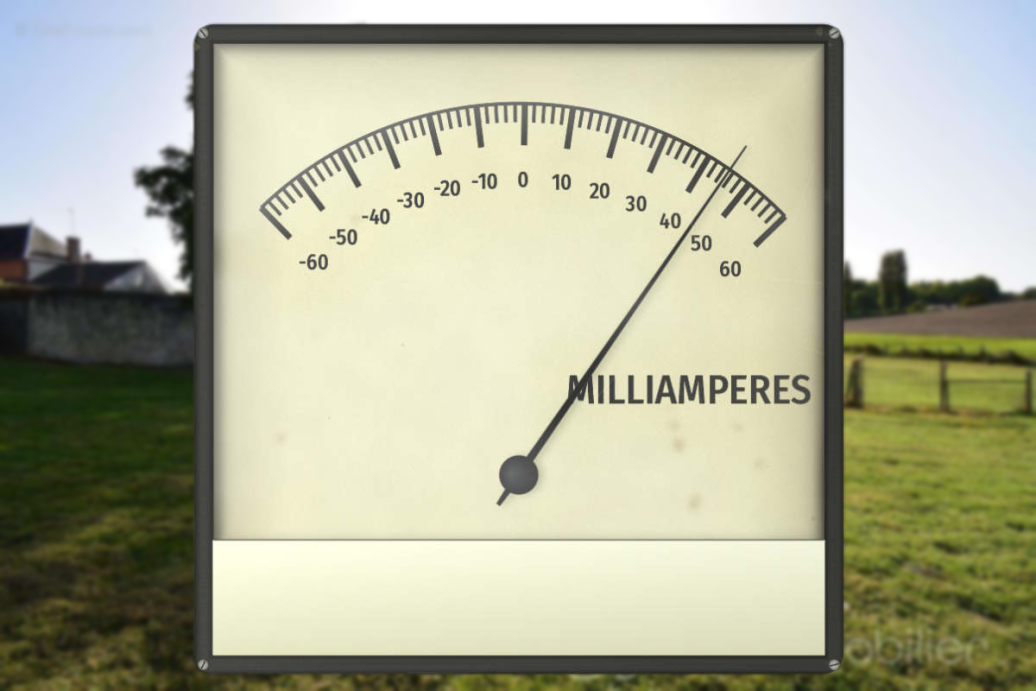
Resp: 45 mA
